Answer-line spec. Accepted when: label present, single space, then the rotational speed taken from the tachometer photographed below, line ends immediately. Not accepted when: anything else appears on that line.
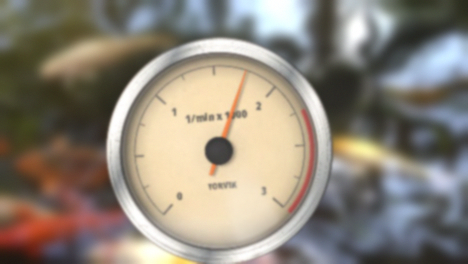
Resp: 1750 rpm
